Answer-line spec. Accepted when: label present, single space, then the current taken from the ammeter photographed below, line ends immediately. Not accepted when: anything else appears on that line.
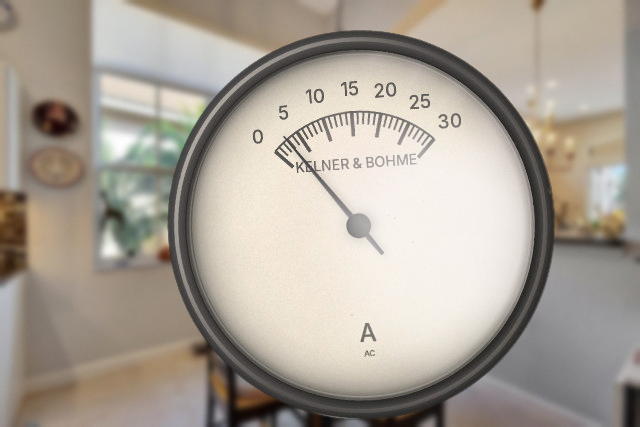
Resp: 3 A
